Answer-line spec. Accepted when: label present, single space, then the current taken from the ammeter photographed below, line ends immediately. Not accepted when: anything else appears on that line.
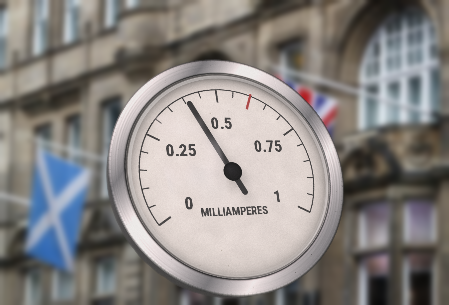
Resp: 0.4 mA
